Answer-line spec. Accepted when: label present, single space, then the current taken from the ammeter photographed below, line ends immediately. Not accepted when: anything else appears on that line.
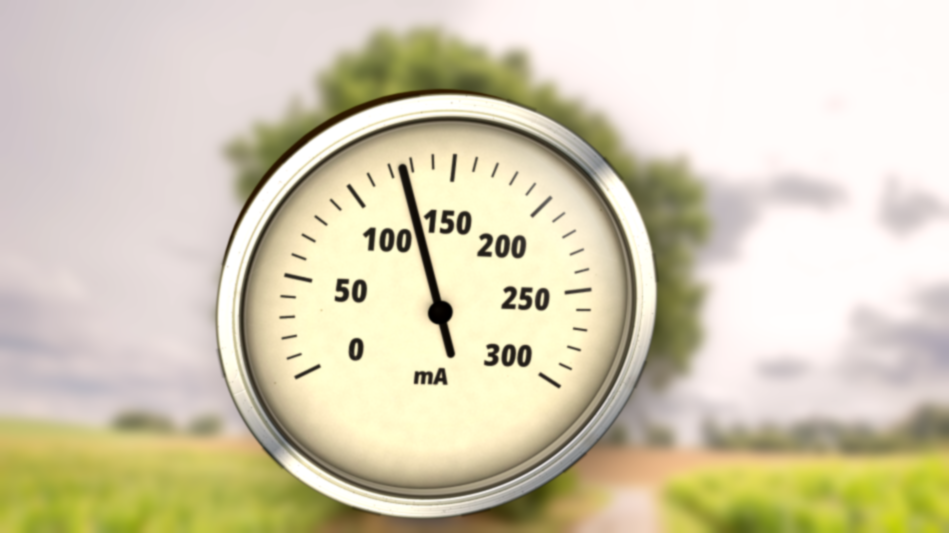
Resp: 125 mA
